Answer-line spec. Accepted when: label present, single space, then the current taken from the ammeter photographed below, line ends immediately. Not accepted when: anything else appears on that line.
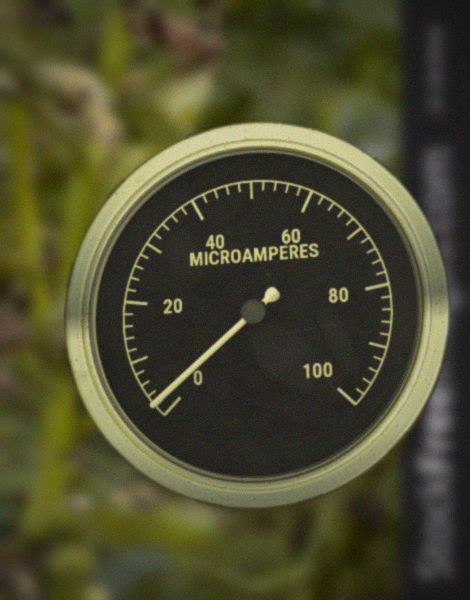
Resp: 2 µA
